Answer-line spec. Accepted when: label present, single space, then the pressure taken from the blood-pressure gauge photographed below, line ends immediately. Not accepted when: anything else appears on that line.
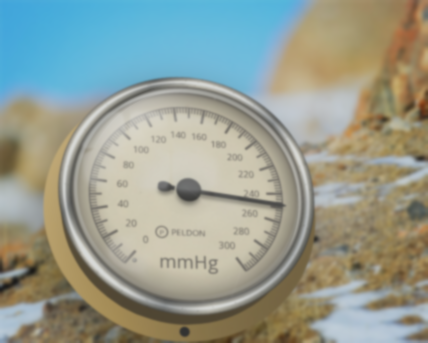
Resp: 250 mmHg
